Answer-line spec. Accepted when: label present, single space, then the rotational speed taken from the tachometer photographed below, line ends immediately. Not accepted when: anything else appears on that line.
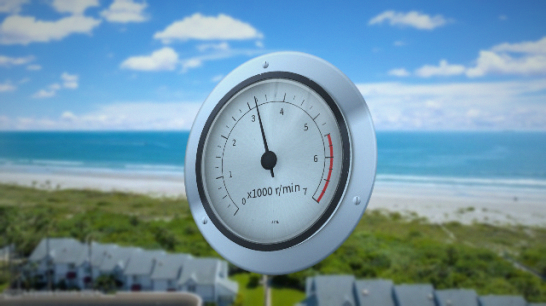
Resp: 3250 rpm
